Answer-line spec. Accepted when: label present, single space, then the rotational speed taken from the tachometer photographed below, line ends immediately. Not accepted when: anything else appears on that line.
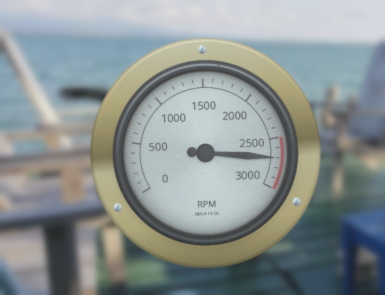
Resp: 2700 rpm
